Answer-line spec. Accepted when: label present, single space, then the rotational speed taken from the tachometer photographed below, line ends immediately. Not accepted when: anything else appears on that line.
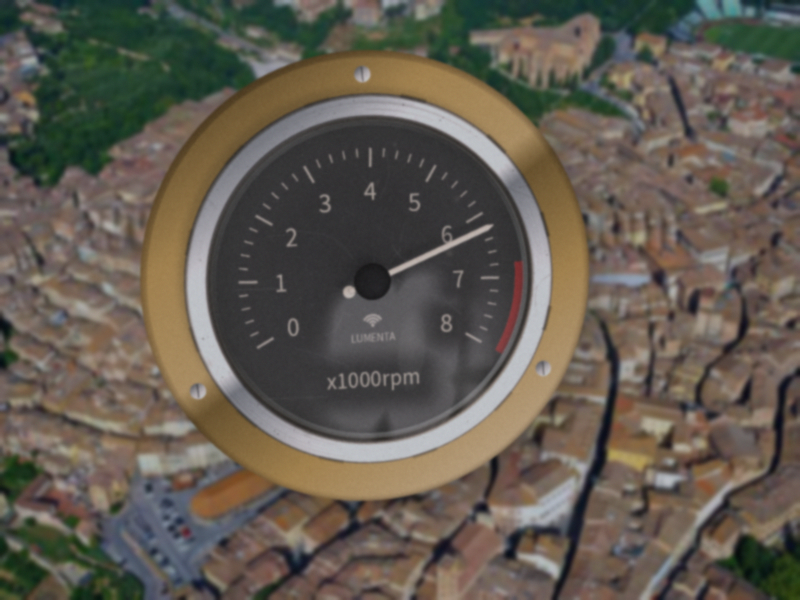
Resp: 6200 rpm
